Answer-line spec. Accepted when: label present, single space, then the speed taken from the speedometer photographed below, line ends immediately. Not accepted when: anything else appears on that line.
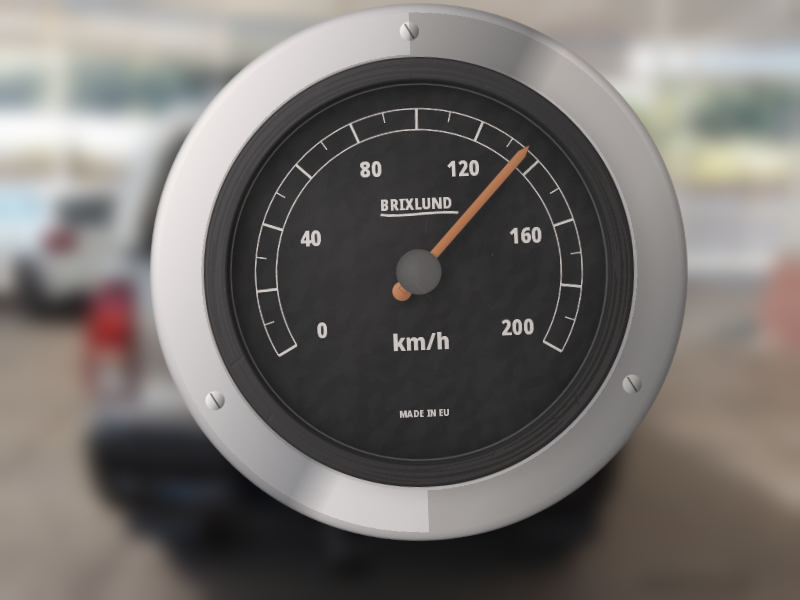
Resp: 135 km/h
